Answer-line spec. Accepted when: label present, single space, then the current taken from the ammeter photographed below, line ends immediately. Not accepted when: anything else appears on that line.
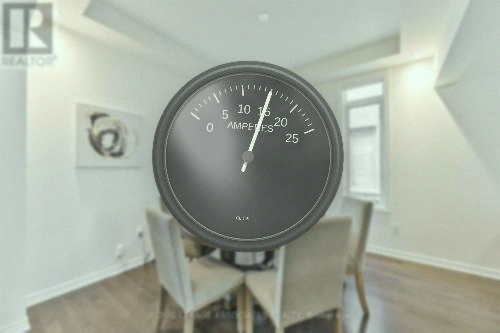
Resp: 15 A
